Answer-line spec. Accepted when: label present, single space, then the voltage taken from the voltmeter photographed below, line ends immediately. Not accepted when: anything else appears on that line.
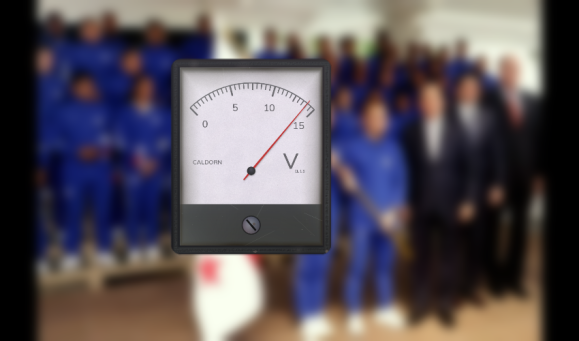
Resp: 14 V
